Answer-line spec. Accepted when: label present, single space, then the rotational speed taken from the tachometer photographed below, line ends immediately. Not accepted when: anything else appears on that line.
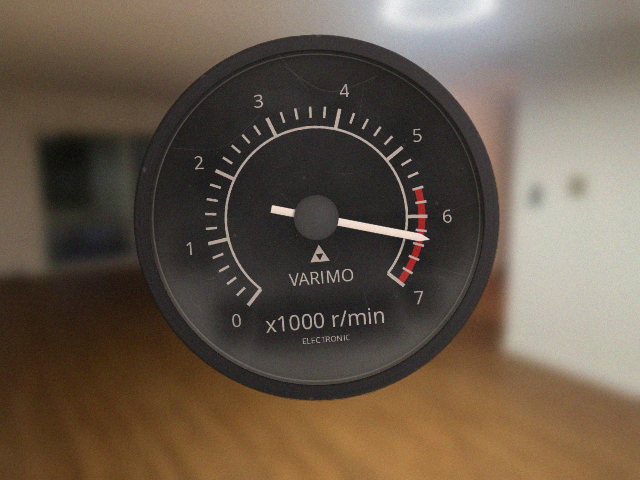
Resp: 6300 rpm
